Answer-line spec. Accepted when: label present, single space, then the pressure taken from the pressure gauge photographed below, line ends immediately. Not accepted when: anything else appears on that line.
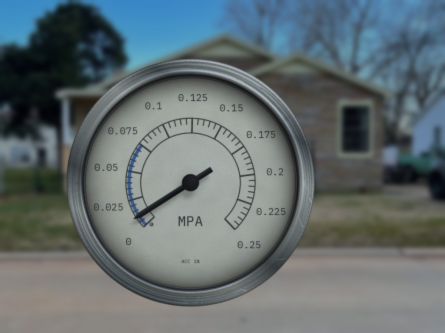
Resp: 0.01 MPa
